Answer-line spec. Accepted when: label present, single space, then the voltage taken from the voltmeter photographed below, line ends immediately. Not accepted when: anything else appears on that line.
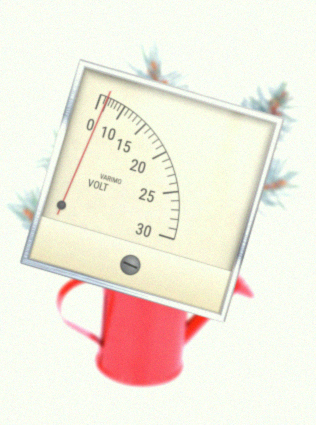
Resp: 5 V
